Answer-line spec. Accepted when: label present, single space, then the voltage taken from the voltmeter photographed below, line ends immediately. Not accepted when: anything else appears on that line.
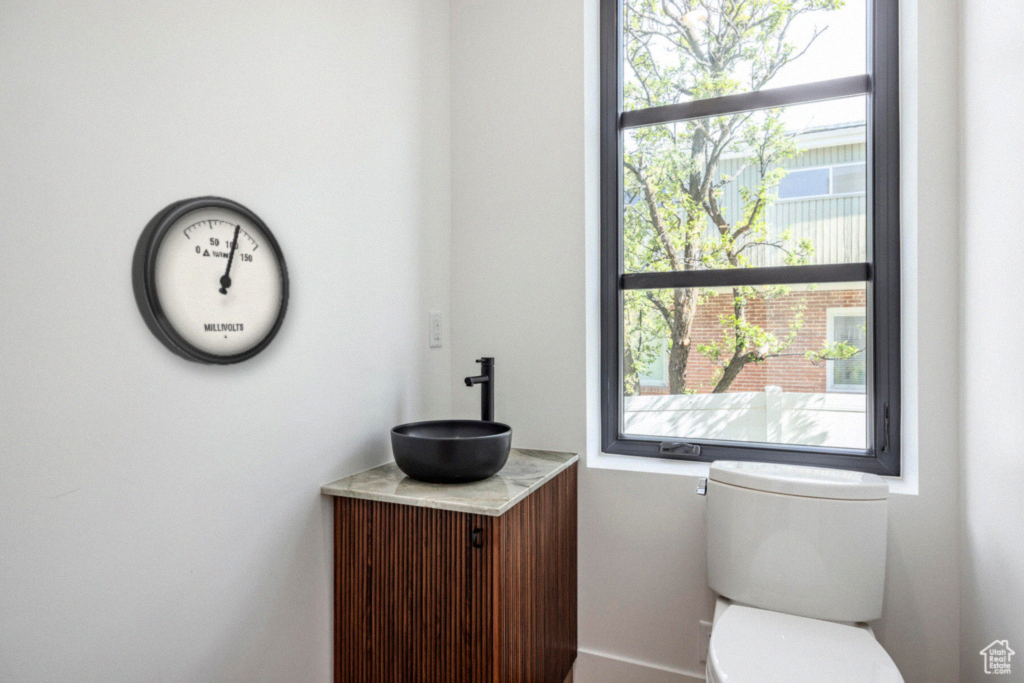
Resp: 100 mV
